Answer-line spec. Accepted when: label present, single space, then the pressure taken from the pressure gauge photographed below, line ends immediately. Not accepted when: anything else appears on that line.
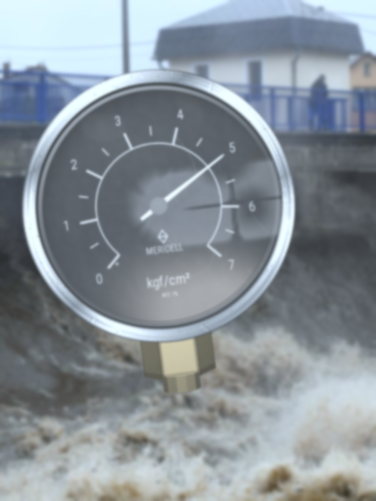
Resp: 5 kg/cm²
